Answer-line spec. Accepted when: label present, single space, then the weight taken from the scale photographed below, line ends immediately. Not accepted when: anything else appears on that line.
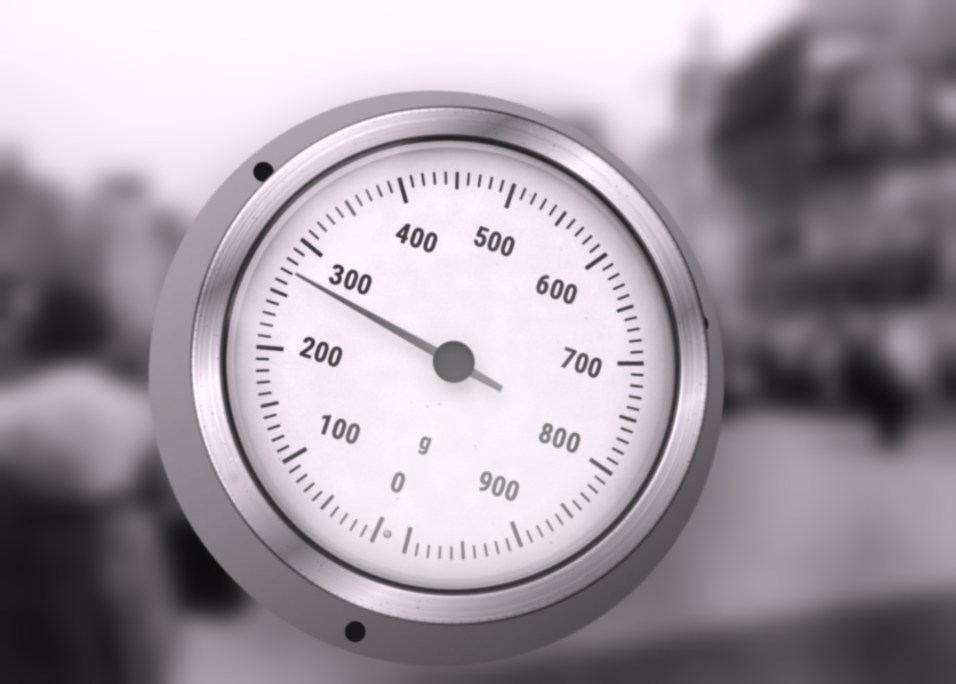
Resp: 270 g
